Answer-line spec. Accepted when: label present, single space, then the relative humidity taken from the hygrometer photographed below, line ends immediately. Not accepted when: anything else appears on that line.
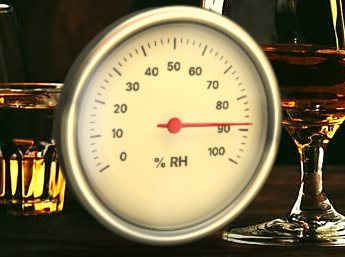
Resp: 88 %
